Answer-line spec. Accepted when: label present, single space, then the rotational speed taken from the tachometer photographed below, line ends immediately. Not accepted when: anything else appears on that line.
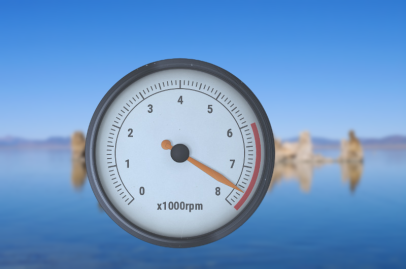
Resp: 7600 rpm
